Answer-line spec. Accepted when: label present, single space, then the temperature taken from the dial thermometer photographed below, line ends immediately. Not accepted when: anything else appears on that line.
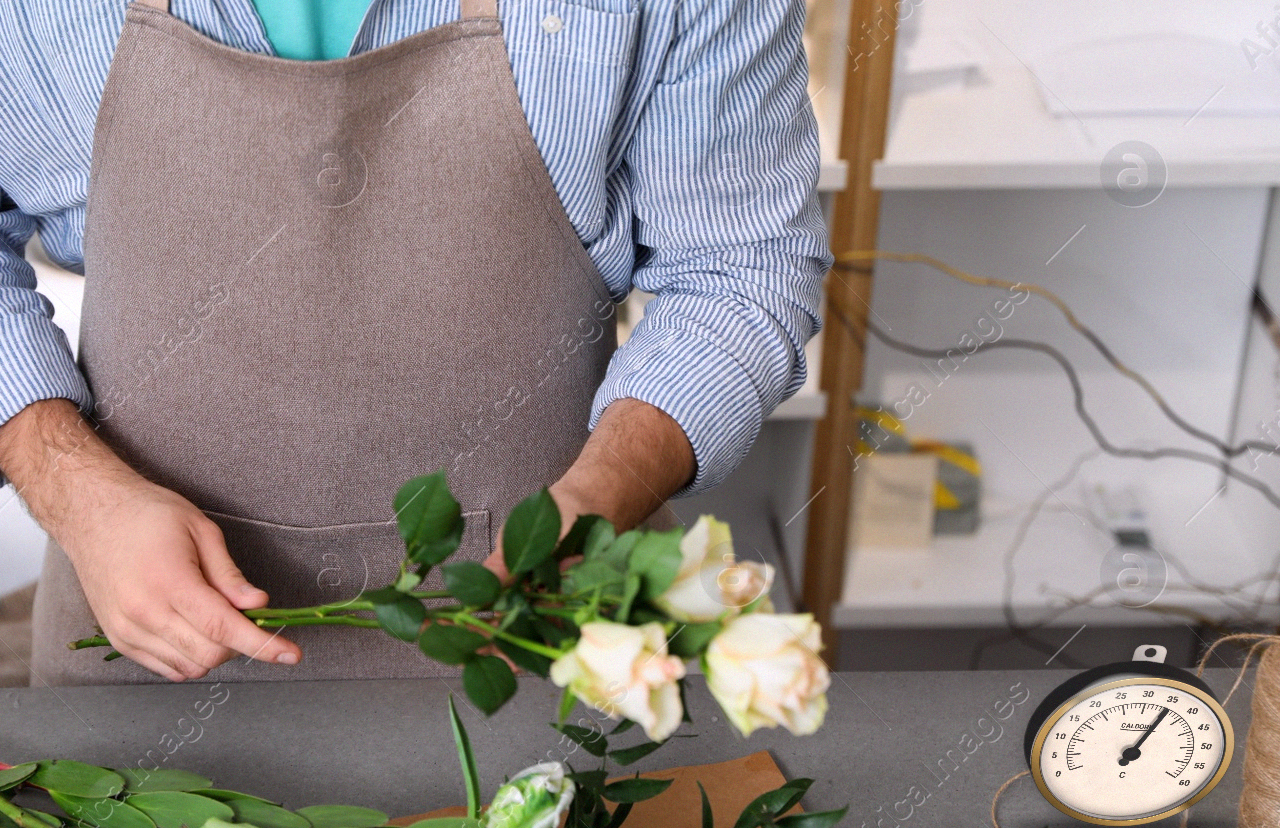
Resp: 35 °C
